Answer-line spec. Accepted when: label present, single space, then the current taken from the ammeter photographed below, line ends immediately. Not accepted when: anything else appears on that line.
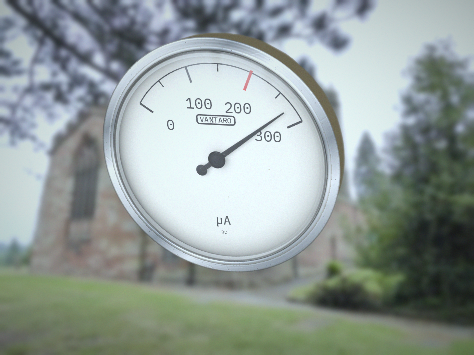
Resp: 275 µA
